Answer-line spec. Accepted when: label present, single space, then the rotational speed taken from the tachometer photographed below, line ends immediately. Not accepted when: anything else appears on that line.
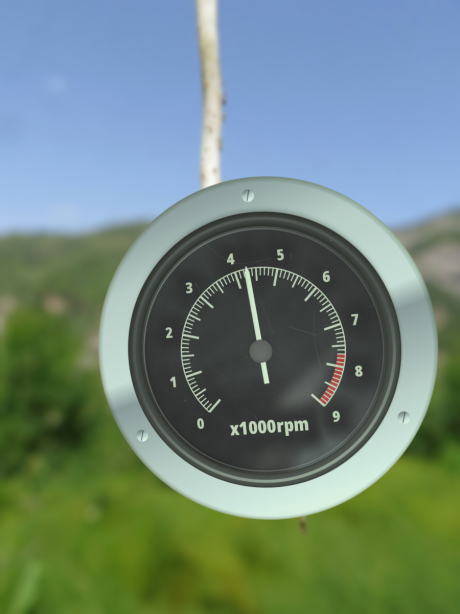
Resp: 4300 rpm
